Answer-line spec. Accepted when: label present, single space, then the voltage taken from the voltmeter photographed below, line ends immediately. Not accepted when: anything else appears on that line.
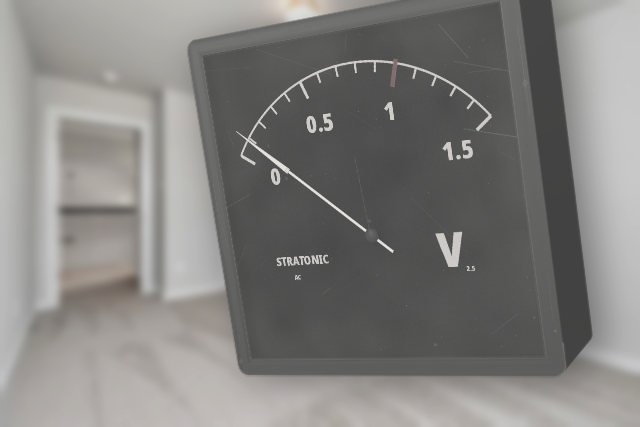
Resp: 0.1 V
